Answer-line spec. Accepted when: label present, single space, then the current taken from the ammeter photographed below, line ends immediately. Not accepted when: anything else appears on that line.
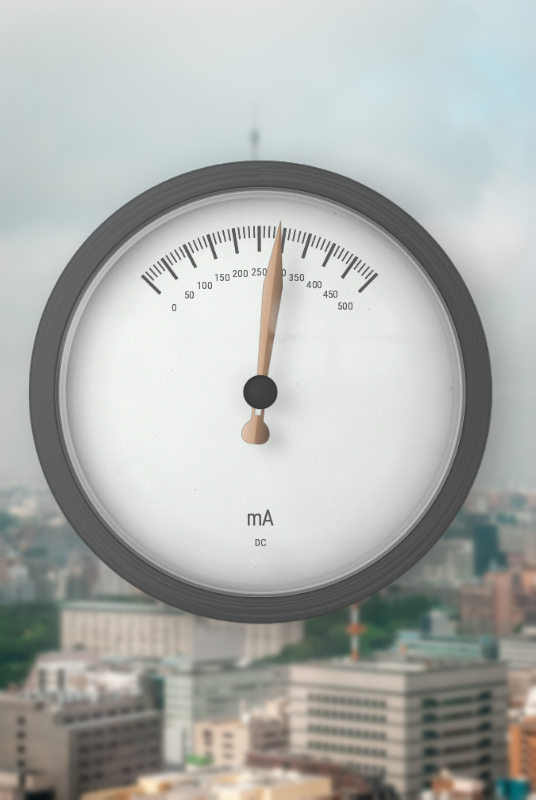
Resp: 290 mA
